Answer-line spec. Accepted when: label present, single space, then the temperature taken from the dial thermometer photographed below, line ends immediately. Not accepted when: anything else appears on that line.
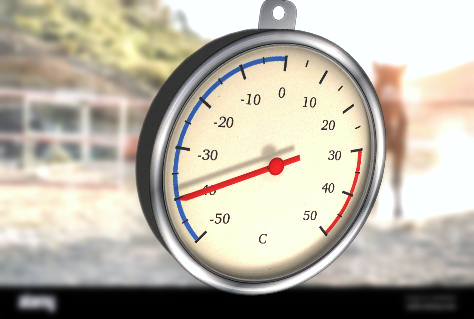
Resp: -40 °C
